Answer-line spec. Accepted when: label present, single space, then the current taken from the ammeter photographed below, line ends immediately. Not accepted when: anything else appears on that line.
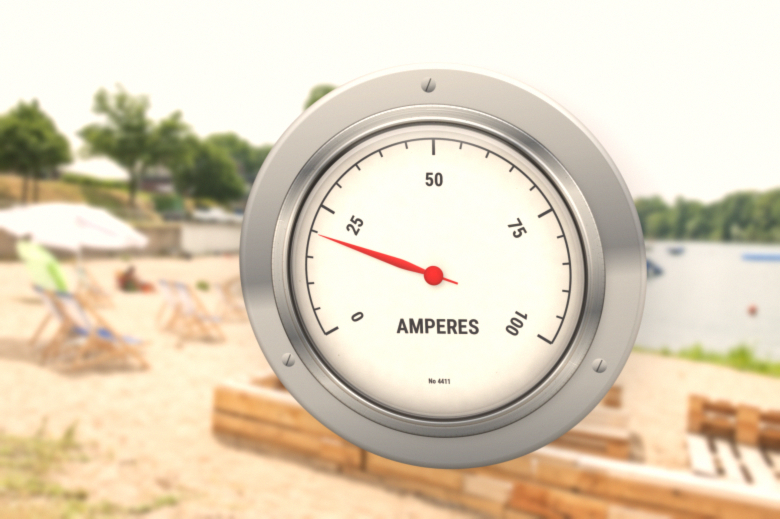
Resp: 20 A
